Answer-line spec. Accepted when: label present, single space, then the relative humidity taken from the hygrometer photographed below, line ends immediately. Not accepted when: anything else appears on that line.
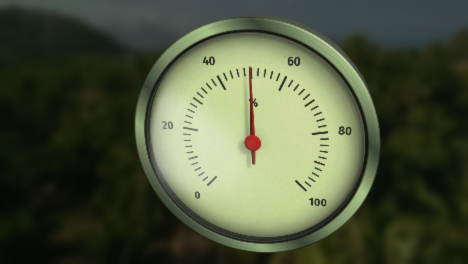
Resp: 50 %
